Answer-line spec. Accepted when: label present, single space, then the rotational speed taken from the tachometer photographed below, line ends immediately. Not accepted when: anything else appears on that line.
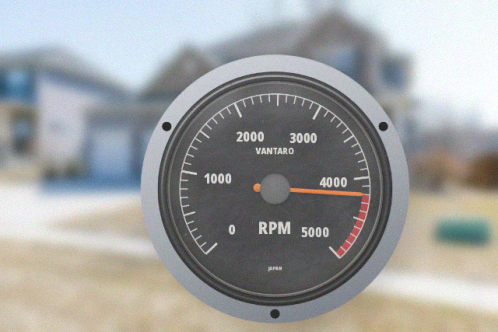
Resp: 4200 rpm
